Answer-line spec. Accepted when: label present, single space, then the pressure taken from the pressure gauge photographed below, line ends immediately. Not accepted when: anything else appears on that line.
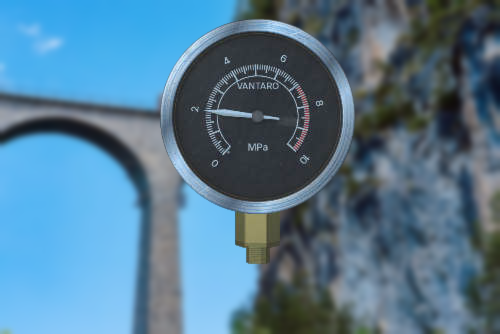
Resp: 2 MPa
